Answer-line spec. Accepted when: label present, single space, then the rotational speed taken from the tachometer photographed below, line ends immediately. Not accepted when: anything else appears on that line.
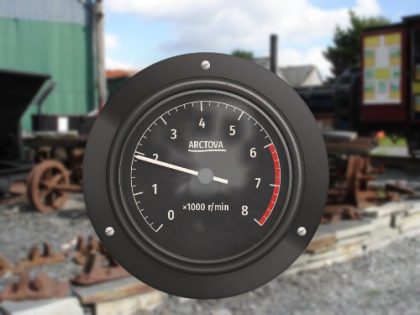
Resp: 1900 rpm
